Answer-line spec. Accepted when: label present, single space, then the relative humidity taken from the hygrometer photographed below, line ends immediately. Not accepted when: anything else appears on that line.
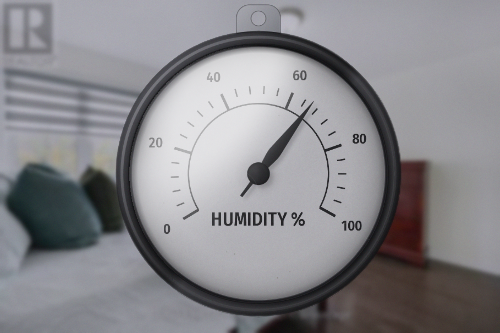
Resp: 66 %
